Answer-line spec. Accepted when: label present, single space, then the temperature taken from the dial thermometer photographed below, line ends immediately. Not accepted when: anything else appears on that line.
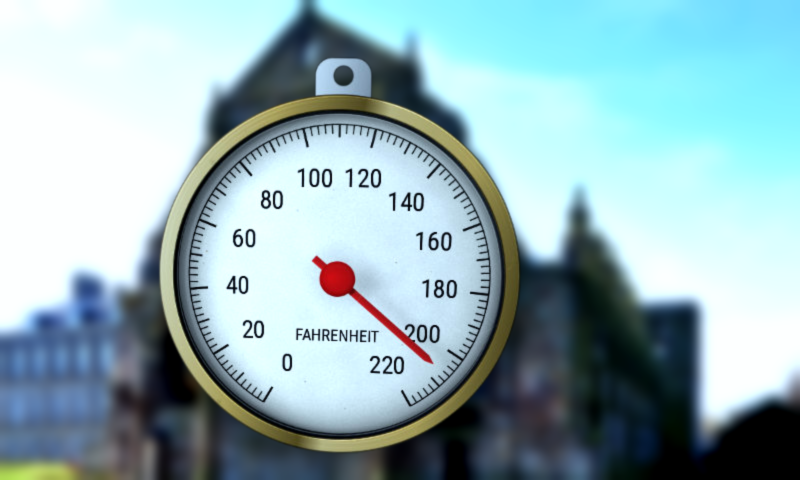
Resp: 206 °F
